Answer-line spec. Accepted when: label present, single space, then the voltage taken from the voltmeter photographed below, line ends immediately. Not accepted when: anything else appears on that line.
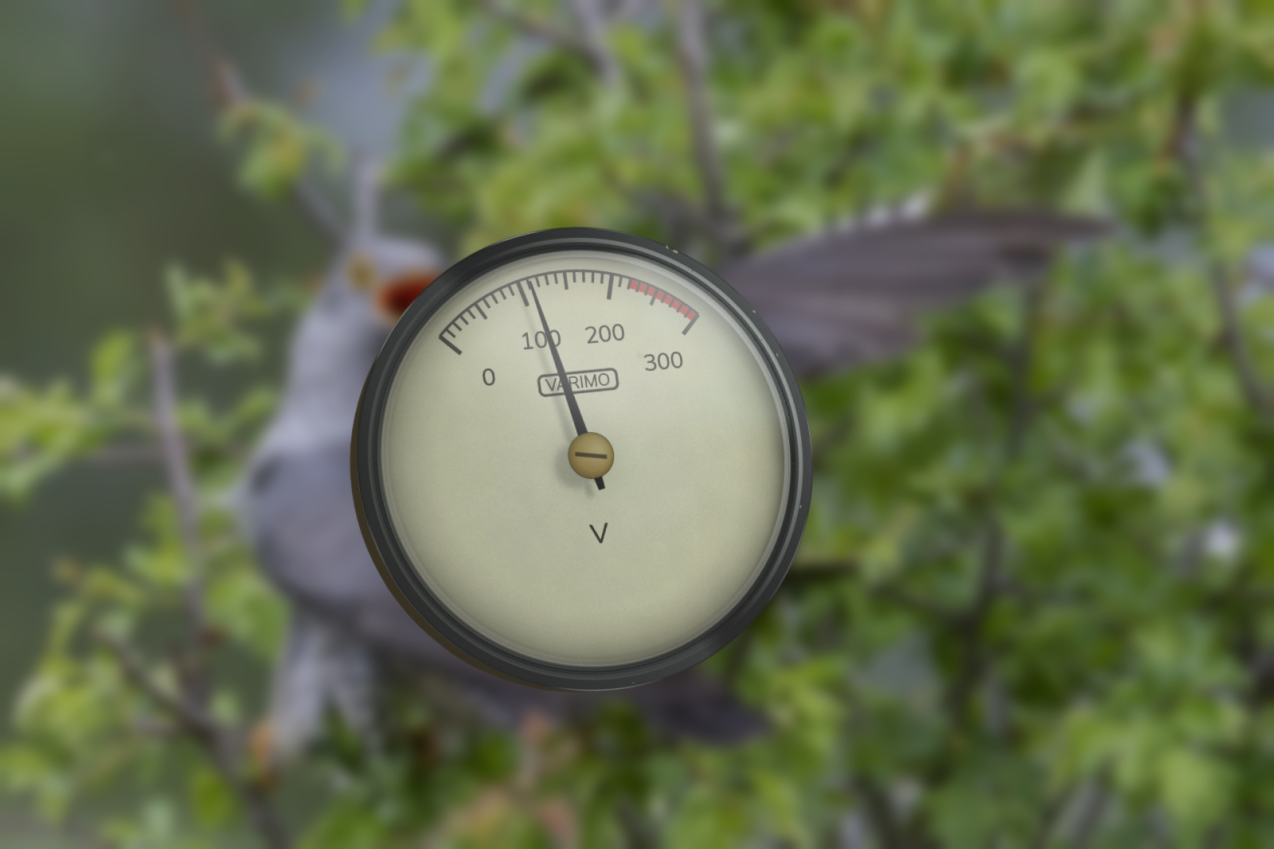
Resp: 110 V
